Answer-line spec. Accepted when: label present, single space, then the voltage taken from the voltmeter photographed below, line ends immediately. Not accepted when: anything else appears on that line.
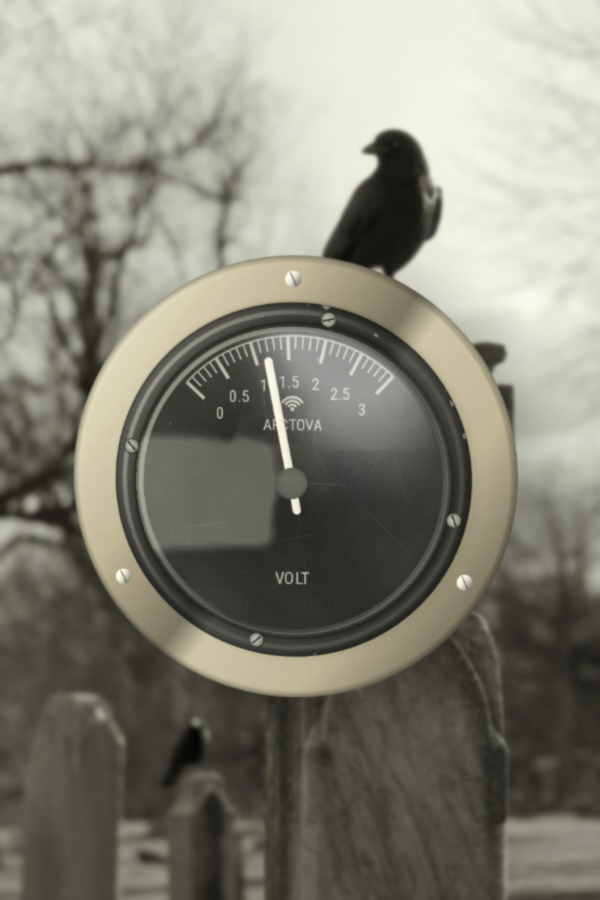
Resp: 1.2 V
